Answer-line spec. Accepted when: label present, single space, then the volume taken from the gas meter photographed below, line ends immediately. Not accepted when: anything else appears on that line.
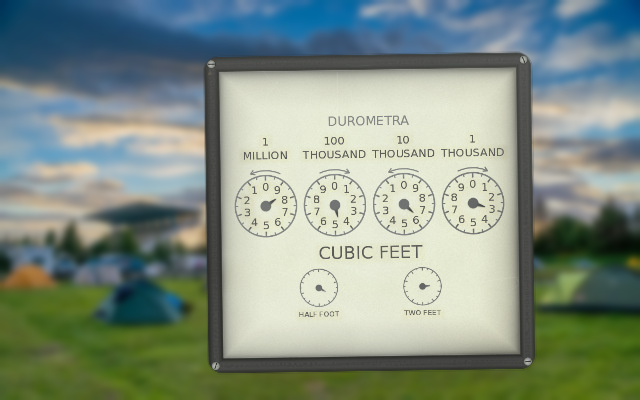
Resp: 846300 ft³
